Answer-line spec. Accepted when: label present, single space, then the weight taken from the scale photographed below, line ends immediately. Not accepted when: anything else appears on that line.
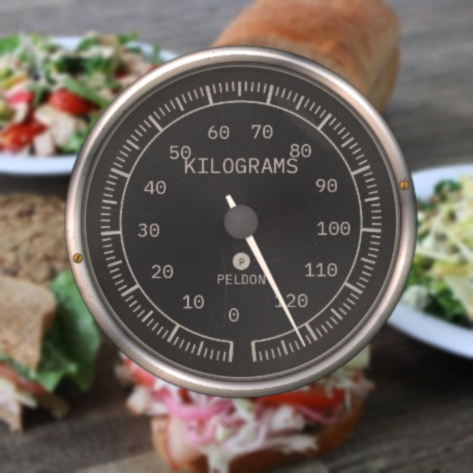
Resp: 122 kg
